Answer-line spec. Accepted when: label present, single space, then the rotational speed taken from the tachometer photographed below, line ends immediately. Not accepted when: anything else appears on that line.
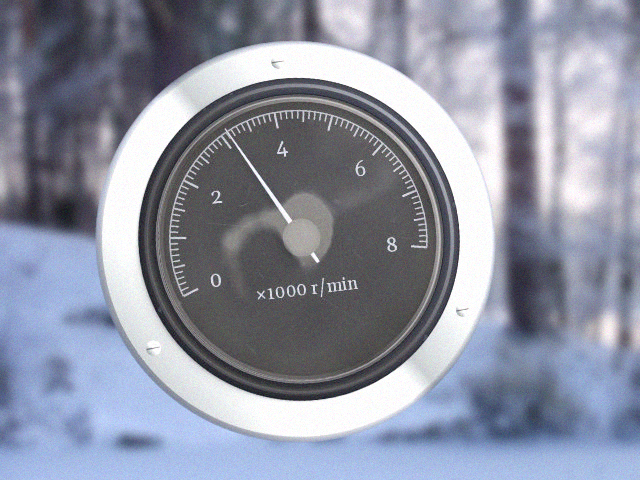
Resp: 3100 rpm
